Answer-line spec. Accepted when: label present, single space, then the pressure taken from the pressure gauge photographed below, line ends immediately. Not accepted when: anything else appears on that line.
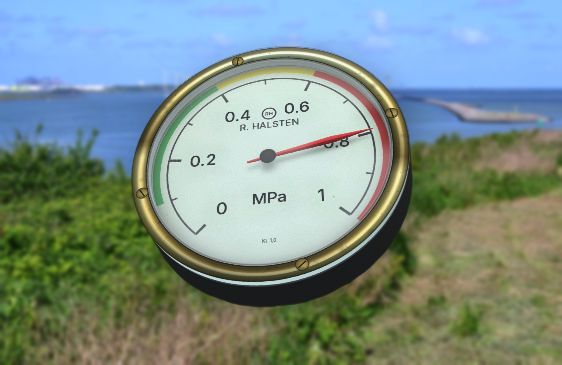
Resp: 0.8 MPa
